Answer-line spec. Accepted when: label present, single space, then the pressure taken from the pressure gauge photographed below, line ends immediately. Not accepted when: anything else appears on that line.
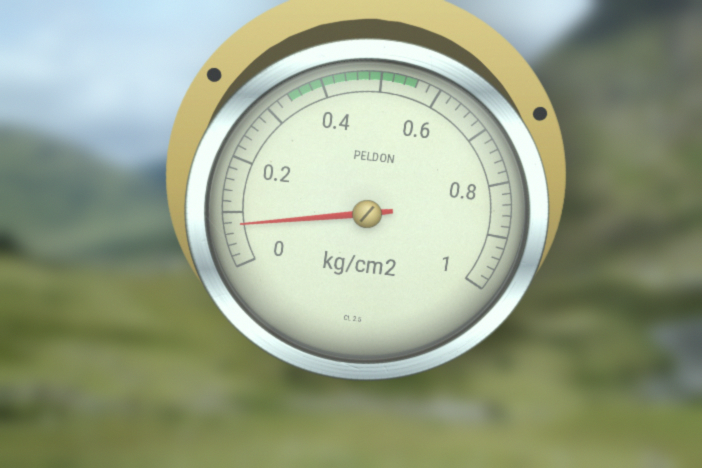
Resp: 0.08 kg/cm²
